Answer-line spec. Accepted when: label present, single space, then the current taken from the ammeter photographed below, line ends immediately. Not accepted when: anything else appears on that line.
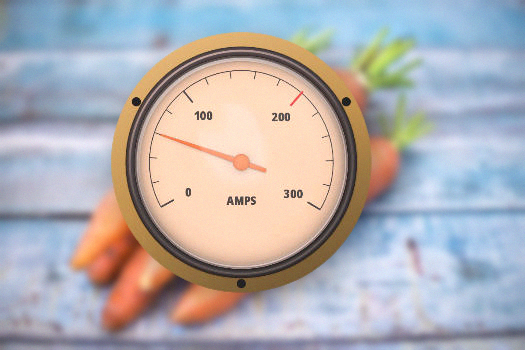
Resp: 60 A
